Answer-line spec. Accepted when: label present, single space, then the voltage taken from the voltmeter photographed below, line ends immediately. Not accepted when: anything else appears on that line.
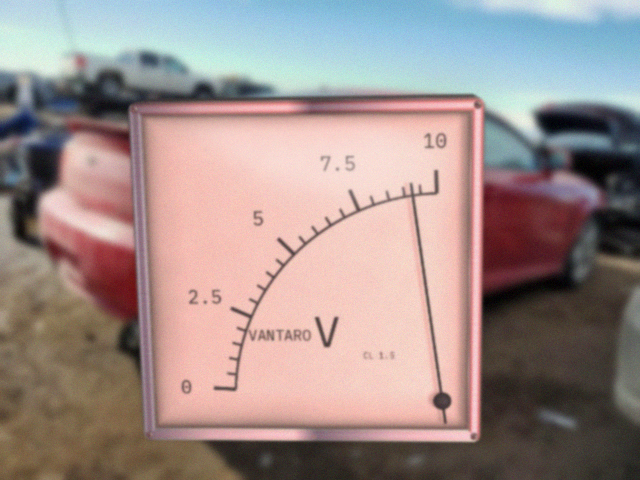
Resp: 9.25 V
